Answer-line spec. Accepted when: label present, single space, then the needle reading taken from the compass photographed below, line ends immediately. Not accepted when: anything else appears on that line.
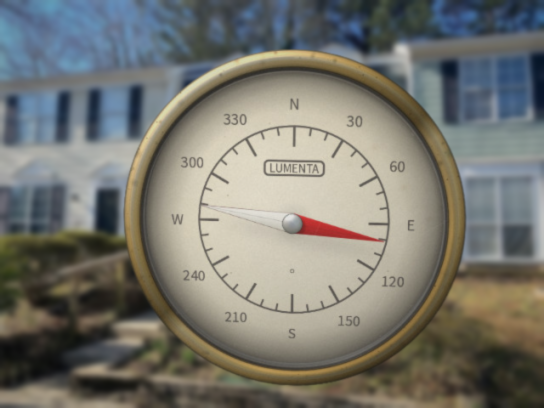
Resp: 100 °
